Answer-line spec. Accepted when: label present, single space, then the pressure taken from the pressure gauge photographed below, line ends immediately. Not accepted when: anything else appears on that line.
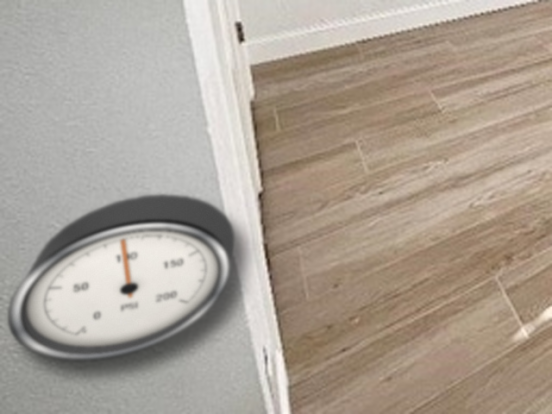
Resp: 100 psi
